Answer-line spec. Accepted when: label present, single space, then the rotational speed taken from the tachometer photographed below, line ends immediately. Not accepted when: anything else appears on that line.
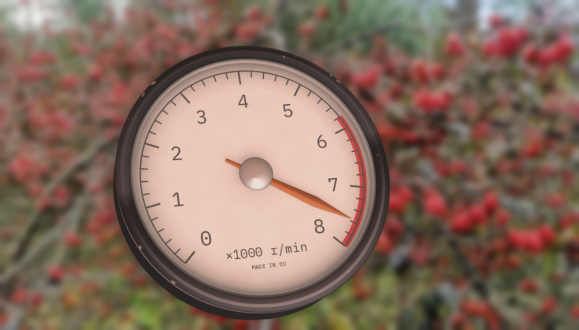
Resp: 7600 rpm
